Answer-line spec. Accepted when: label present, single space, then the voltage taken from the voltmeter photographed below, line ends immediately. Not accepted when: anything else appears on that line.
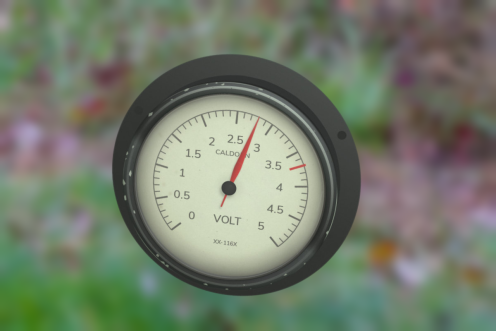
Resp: 2.8 V
